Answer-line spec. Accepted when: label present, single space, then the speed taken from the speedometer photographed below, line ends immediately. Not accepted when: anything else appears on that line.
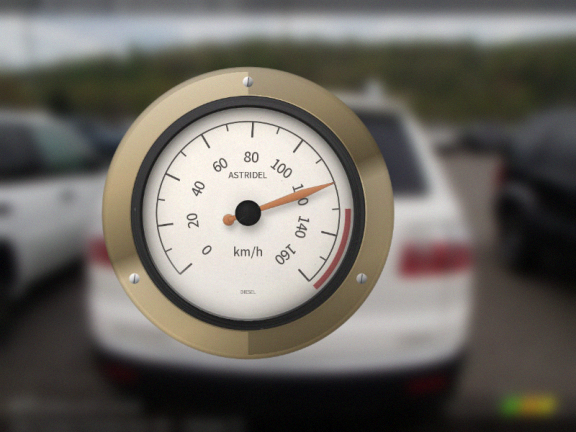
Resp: 120 km/h
